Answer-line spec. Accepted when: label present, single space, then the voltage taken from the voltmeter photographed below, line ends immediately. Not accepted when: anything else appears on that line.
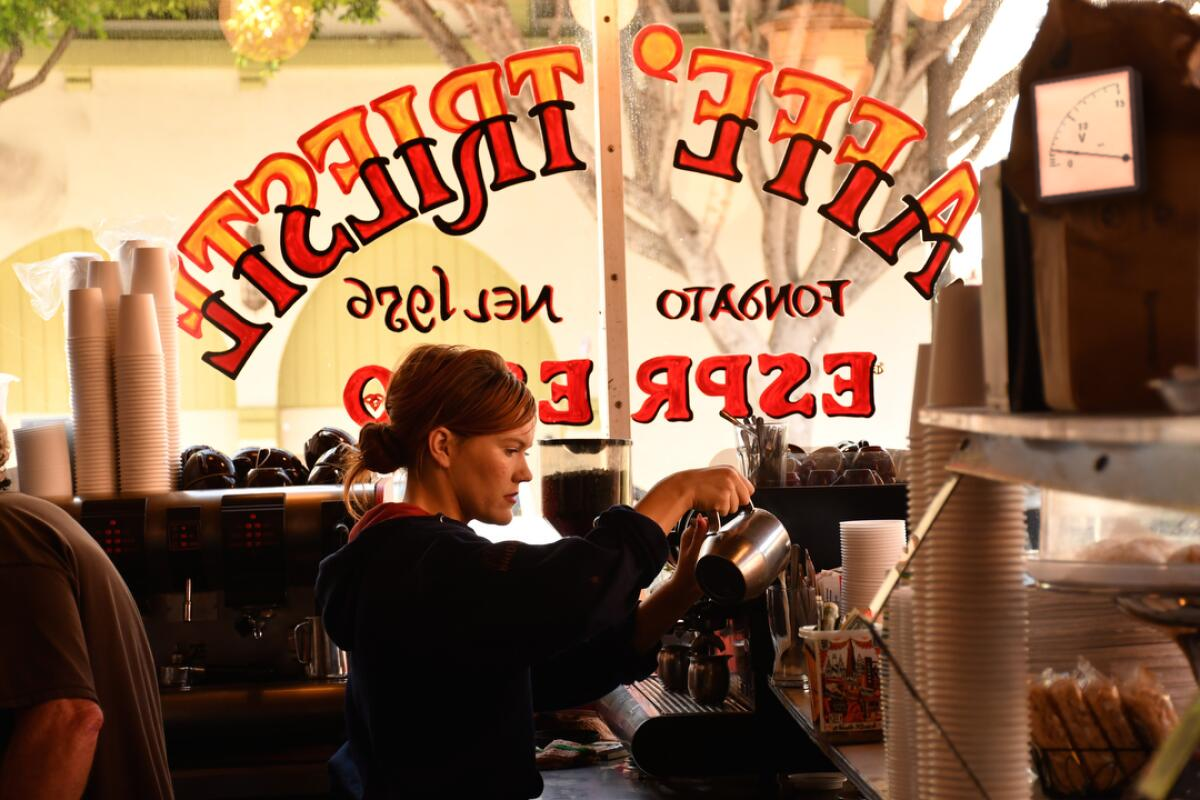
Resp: 5 V
